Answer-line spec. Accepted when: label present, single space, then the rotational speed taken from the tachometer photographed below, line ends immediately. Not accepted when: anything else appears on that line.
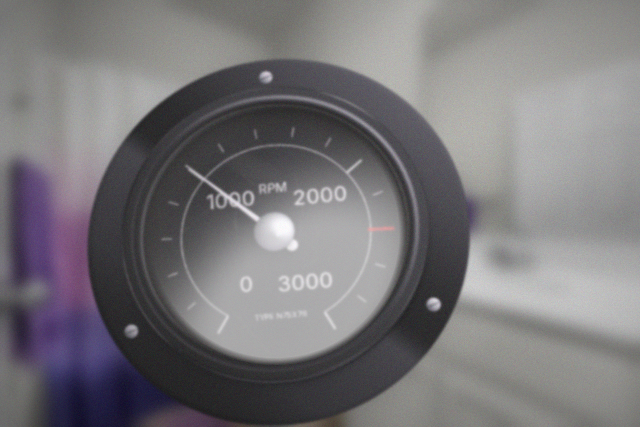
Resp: 1000 rpm
